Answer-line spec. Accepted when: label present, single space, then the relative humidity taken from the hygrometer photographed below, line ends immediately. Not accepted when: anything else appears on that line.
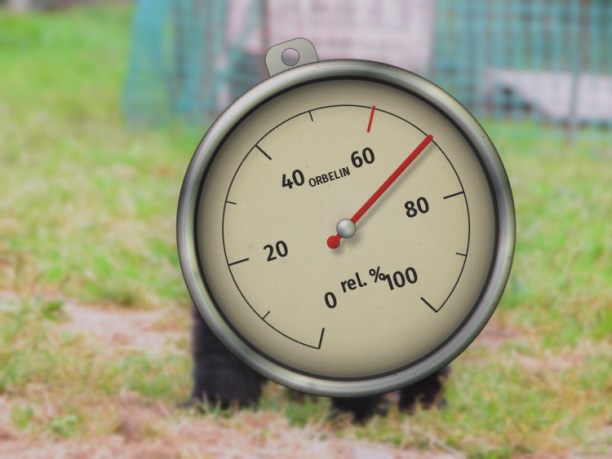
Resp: 70 %
